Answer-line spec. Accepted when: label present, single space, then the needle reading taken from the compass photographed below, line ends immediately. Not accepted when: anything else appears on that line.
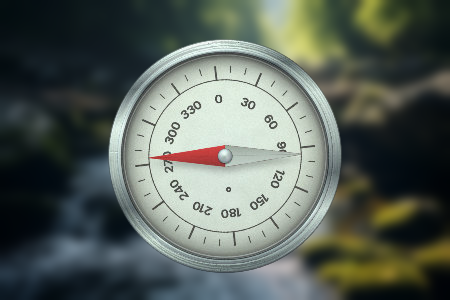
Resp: 275 °
